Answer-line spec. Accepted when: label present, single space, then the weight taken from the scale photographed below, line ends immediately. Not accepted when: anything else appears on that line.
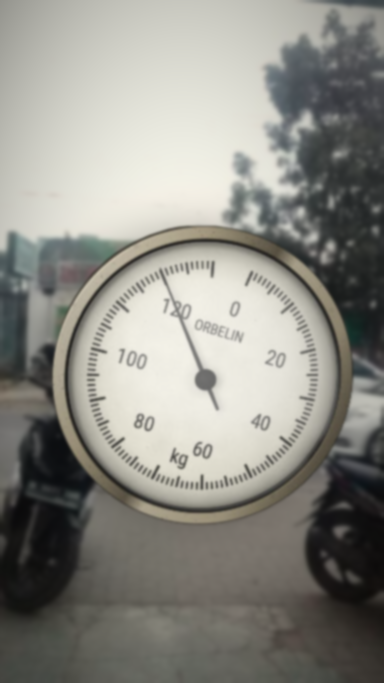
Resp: 120 kg
